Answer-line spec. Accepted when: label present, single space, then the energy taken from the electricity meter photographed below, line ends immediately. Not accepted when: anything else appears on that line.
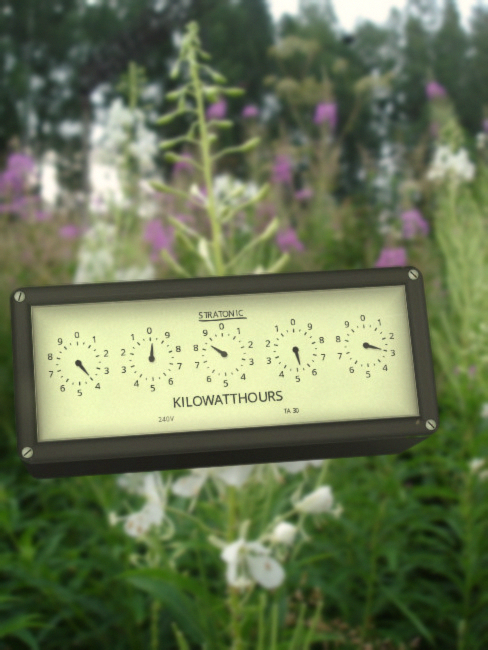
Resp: 39853 kWh
